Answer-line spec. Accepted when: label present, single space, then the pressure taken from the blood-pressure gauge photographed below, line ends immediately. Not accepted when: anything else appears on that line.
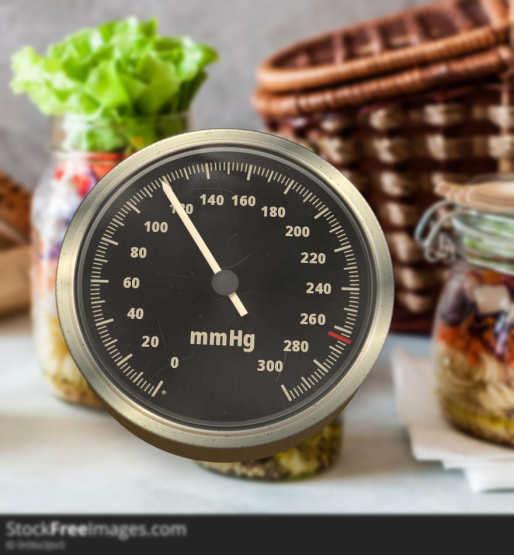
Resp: 118 mmHg
